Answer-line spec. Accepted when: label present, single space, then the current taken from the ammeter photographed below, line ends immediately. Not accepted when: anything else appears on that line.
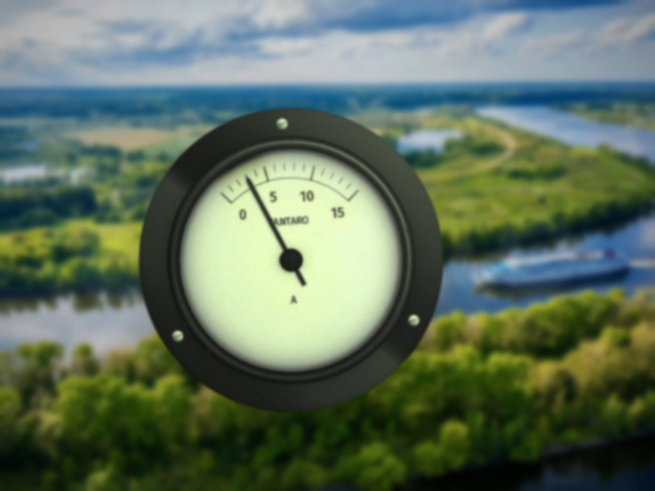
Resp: 3 A
